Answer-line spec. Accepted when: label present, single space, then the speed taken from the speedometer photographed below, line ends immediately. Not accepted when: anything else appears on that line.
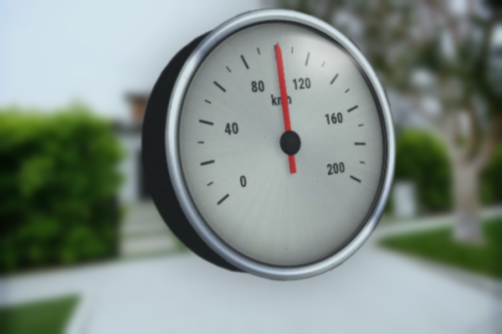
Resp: 100 km/h
